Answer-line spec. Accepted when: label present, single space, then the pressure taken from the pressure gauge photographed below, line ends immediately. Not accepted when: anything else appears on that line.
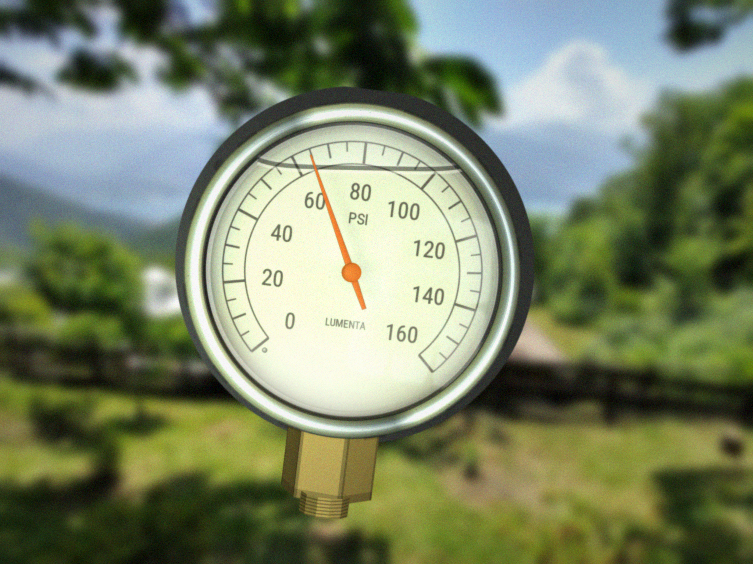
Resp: 65 psi
